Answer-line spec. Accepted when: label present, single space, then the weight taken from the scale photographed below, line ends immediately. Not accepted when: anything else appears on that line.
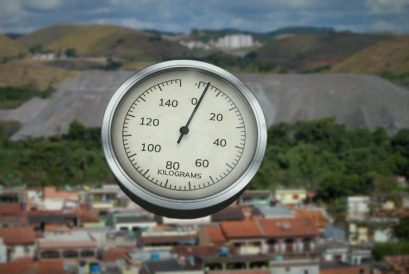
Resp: 4 kg
